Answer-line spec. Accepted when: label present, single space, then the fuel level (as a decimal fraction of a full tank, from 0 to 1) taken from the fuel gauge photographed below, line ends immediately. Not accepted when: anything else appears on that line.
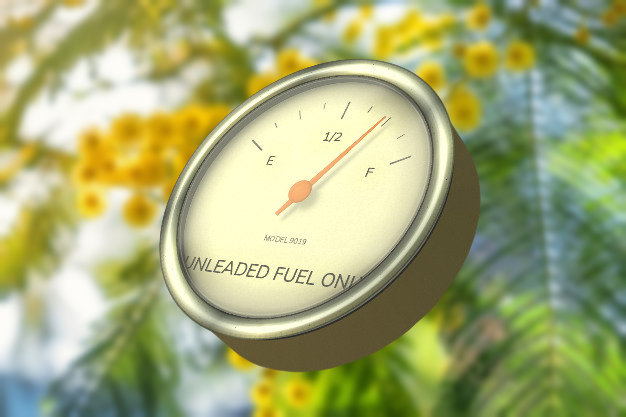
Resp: 0.75
